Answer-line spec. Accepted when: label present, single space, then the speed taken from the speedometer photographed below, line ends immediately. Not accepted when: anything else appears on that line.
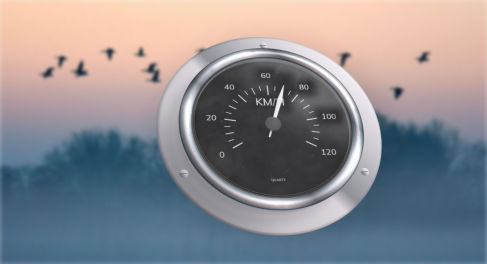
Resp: 70 km/h
